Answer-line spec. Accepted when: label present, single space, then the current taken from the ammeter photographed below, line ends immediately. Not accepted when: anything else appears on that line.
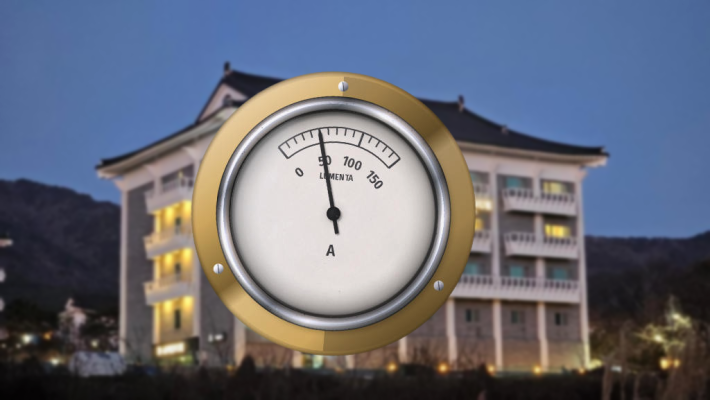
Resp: 50 A
